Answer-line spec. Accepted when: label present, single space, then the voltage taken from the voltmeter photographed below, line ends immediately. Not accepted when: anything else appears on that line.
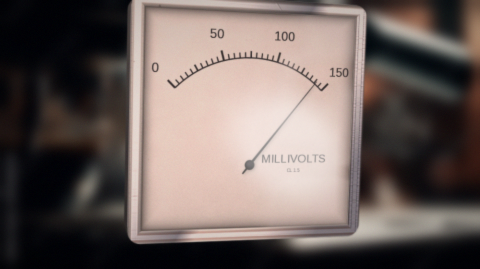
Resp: 140 mV
